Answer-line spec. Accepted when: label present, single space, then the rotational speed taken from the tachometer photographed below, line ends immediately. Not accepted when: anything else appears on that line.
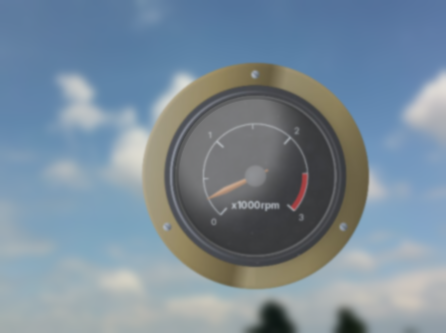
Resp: 250 rpm
